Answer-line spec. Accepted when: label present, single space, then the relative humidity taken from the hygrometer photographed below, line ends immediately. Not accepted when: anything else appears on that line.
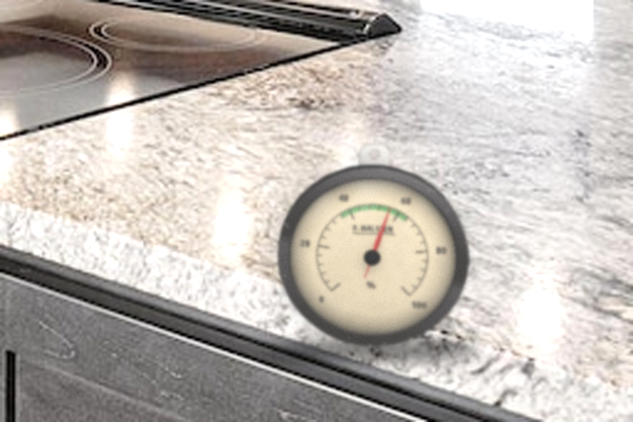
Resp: 56 %
